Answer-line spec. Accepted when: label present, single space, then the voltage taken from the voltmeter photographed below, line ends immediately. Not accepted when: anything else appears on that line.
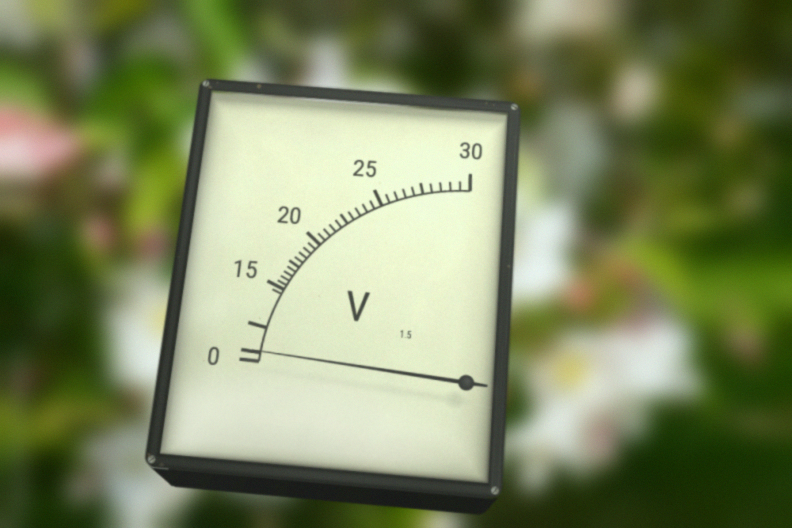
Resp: 5 V
